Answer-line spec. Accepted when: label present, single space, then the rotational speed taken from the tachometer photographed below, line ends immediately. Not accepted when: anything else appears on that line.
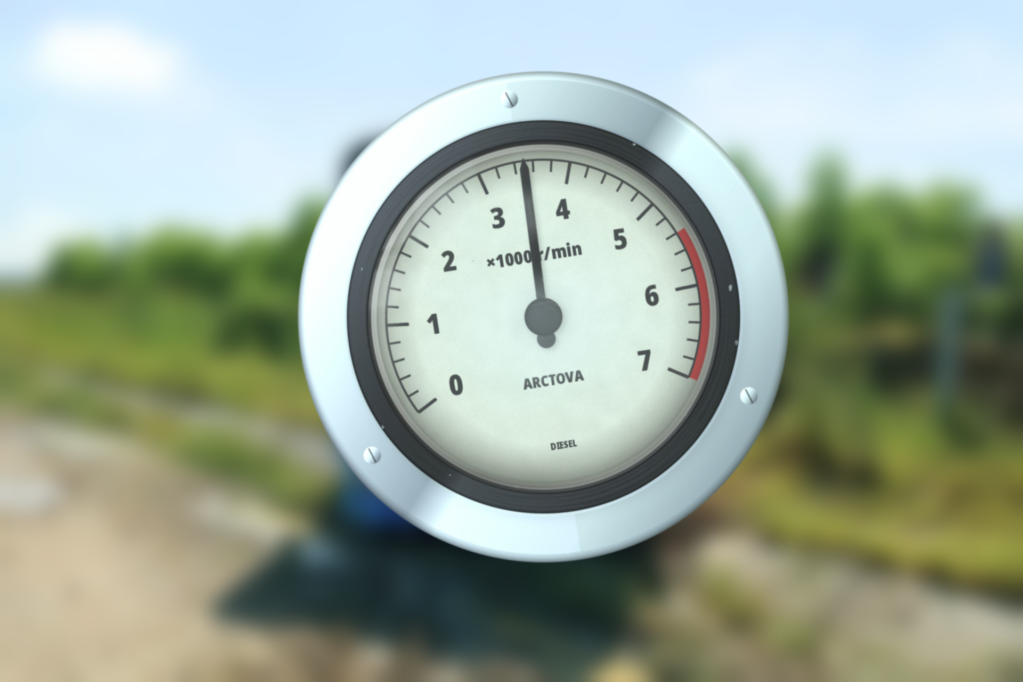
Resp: 3500 rpm
